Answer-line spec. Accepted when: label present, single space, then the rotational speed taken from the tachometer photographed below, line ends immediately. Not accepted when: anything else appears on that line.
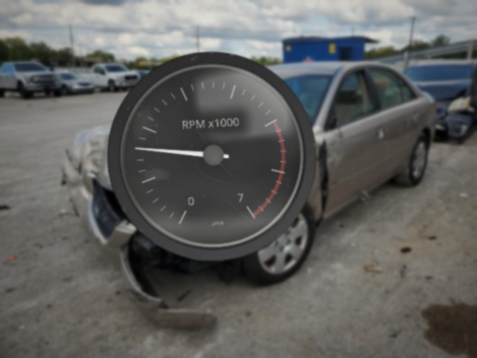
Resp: 1600 rpm
